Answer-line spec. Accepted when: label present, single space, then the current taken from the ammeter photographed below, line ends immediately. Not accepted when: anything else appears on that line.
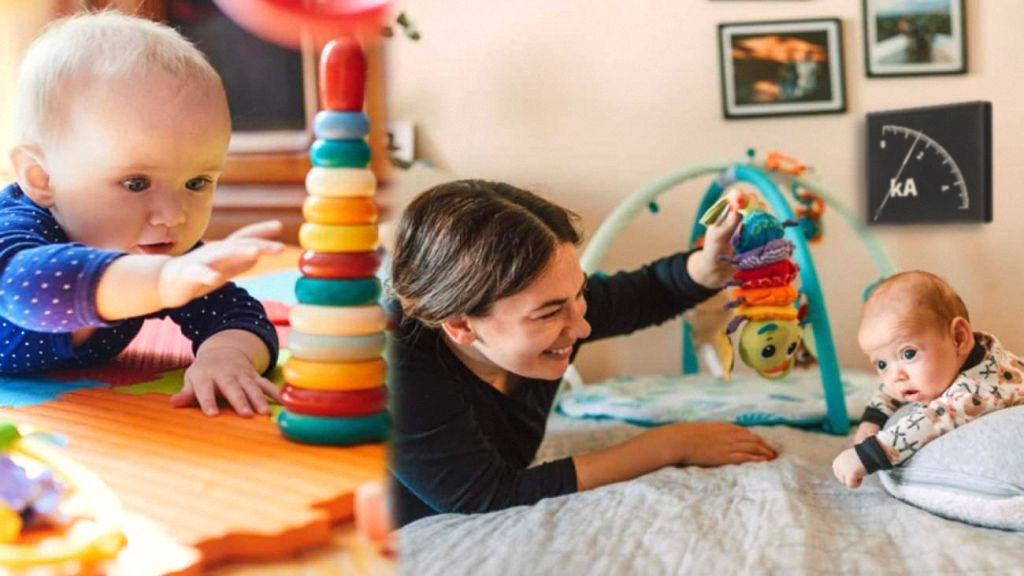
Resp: 1.5 kA
